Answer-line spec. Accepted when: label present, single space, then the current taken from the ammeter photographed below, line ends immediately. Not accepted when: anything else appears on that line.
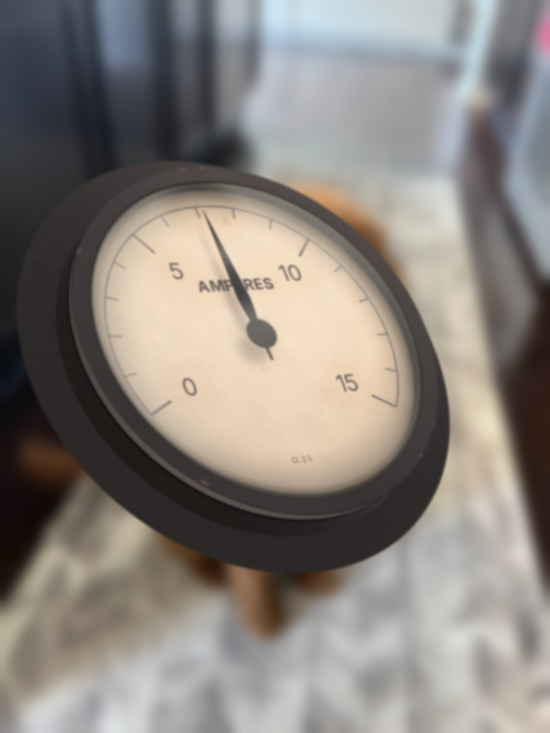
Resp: 7 A
